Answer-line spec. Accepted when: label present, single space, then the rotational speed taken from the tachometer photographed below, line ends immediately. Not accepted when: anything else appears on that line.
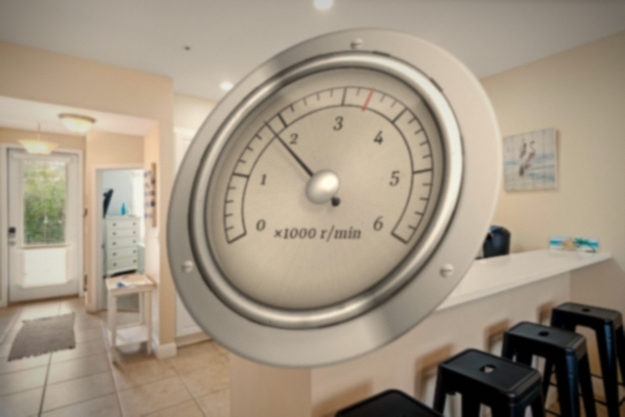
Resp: 1800 rpm
